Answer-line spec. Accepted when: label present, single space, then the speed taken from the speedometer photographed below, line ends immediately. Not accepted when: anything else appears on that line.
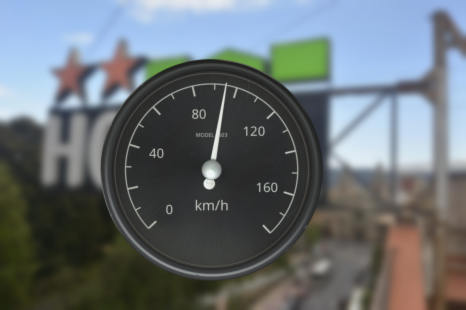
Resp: 95 km/h
